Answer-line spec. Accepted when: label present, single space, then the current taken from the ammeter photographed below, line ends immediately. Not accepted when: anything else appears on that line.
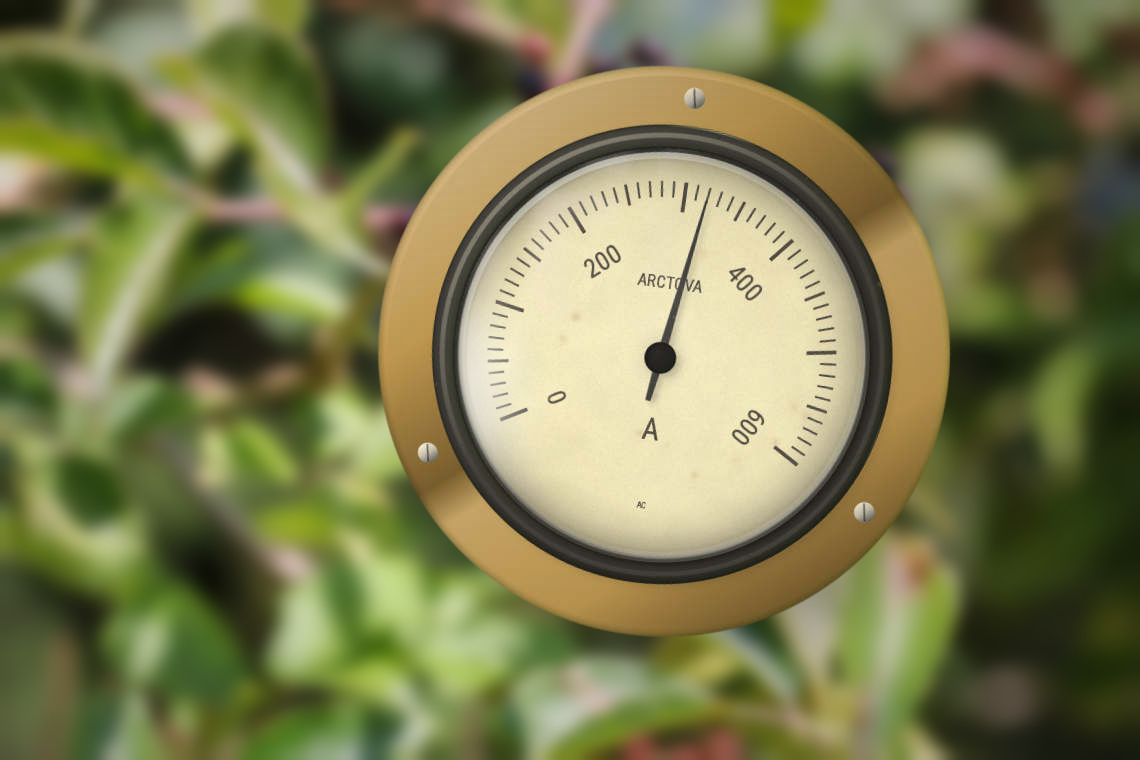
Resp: 320 A
